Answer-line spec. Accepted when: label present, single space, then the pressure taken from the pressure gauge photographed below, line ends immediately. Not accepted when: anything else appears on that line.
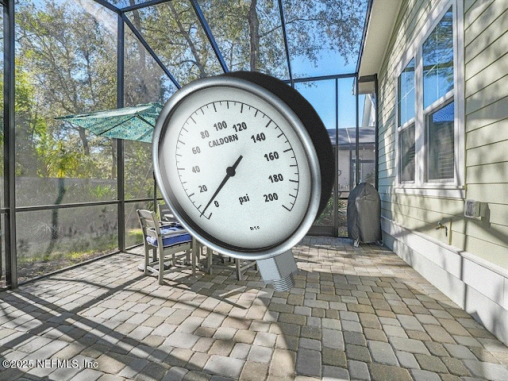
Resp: 5 psi
